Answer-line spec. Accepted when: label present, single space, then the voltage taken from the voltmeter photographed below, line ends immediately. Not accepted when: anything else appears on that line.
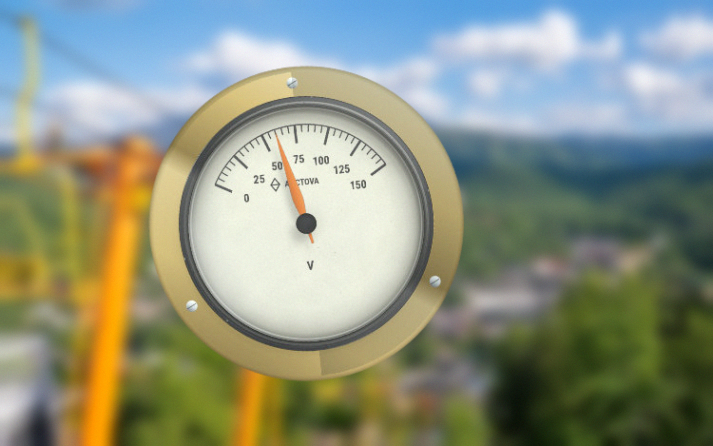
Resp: 60 V
